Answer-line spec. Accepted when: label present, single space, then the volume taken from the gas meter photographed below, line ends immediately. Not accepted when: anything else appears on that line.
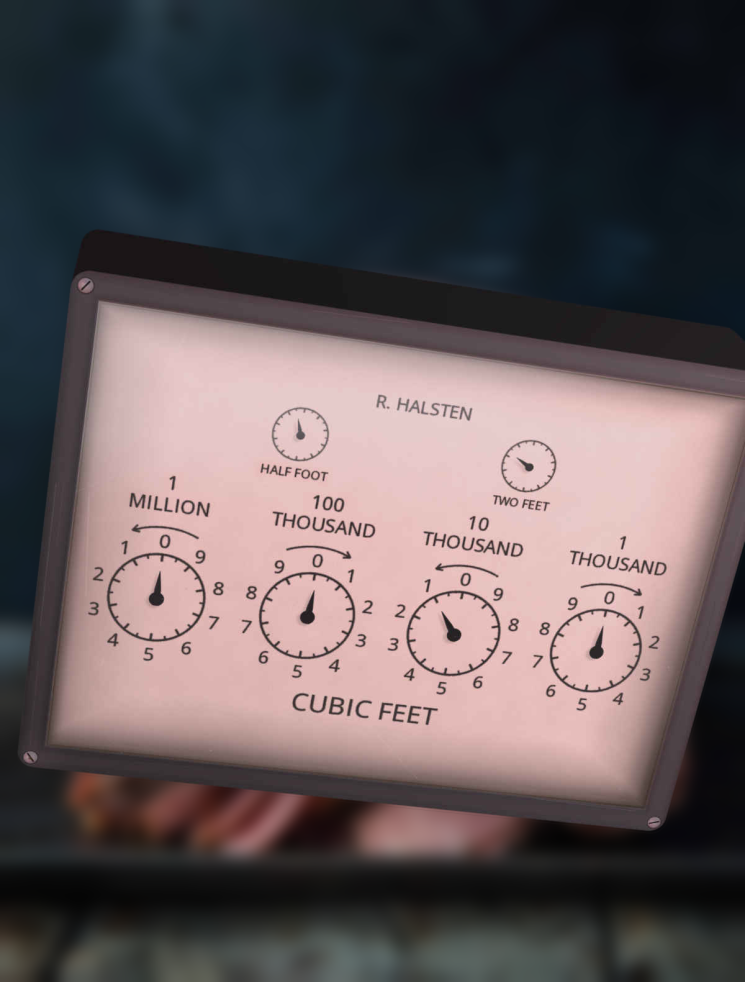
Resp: 1000 ft³
